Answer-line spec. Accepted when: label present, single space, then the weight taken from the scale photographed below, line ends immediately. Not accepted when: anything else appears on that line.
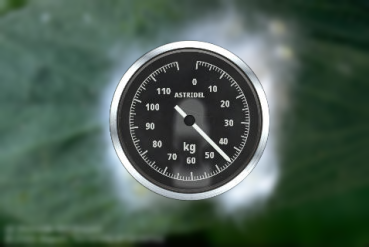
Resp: 45 kg
